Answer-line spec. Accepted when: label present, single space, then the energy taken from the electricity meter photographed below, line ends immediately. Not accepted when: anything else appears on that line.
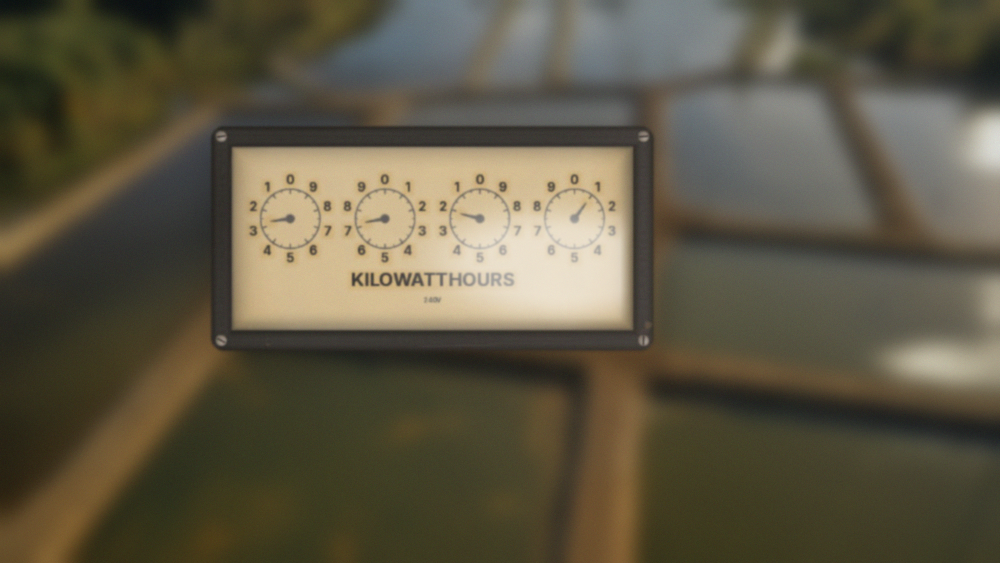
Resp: 2721 kWh
